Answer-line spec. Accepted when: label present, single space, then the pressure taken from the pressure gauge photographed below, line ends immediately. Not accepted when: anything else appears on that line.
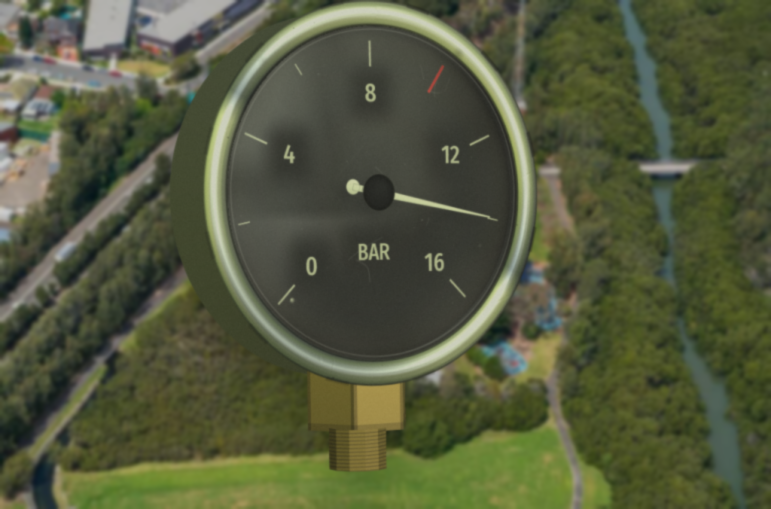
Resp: 14 bar
